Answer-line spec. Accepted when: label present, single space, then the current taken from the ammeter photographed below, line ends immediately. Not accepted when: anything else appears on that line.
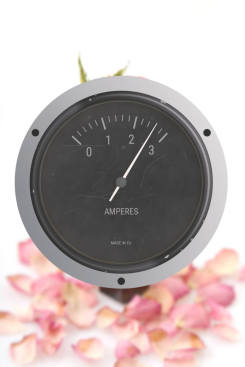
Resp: 2.6 A
